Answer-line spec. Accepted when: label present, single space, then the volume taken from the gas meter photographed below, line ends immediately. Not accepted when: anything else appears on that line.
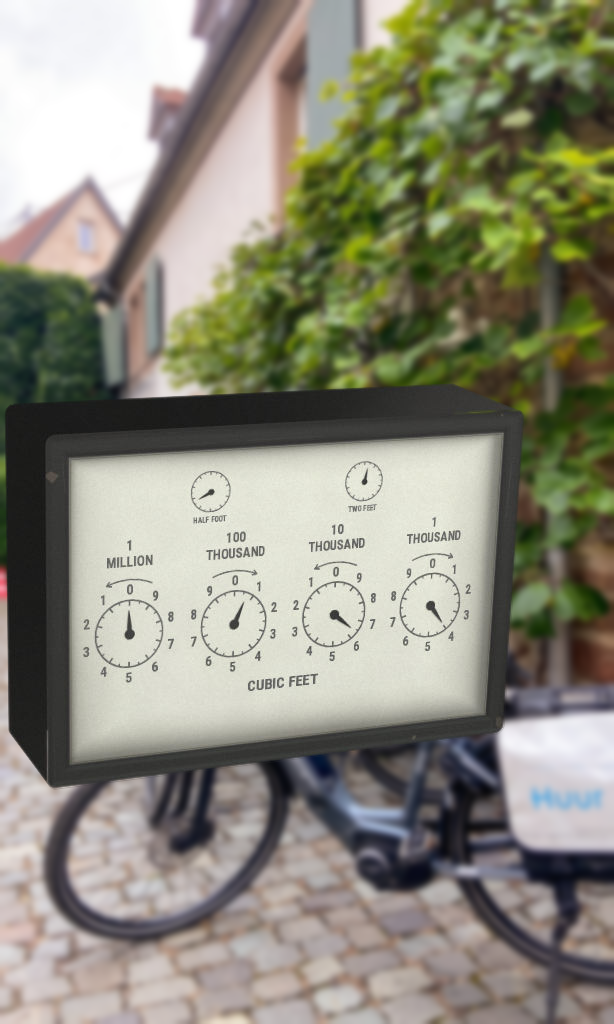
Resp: 6400 ft³
